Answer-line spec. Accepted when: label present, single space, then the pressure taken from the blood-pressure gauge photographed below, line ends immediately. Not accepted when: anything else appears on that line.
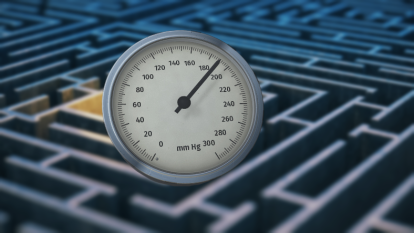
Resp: 190 mmHg
